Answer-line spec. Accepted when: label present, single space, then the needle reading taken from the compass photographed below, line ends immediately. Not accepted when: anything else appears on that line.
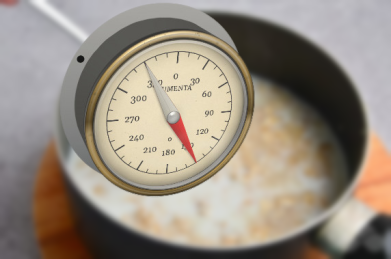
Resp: 150 °
